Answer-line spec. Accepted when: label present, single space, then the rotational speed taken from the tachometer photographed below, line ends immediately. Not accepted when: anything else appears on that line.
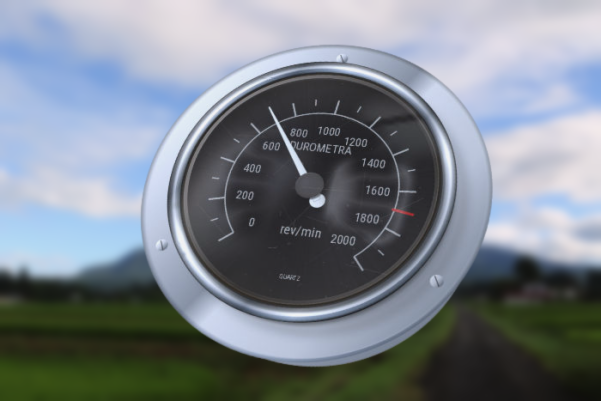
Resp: 700 rpm
